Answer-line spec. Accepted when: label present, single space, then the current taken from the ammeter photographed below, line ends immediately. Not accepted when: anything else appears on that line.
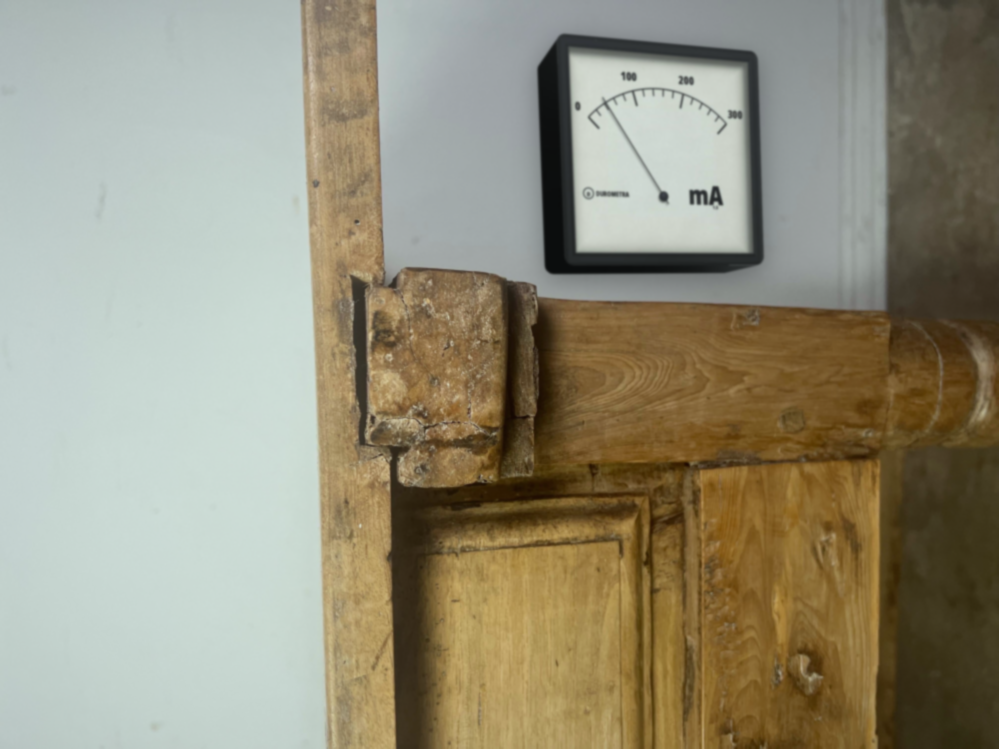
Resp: 40 mA
